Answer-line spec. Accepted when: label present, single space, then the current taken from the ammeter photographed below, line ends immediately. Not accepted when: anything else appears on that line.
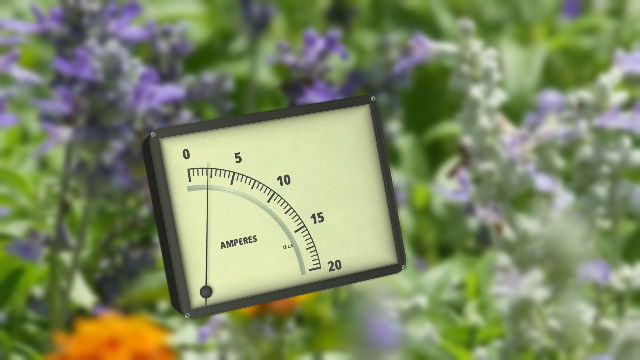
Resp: 2 A
